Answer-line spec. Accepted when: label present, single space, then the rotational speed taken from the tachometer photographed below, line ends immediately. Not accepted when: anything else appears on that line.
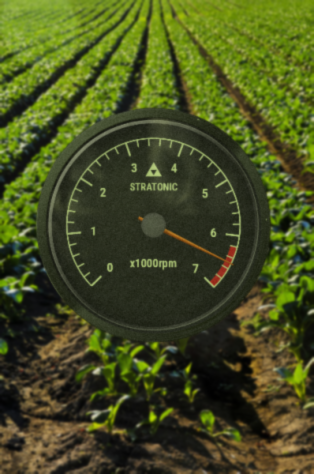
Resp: 6500 rpm
